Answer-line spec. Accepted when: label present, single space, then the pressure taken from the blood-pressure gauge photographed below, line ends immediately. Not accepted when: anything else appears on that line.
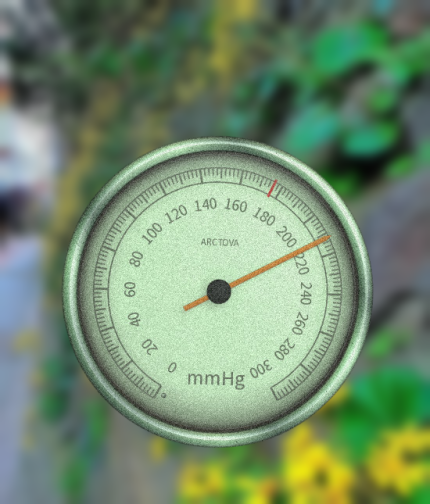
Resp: 212 mmHg
